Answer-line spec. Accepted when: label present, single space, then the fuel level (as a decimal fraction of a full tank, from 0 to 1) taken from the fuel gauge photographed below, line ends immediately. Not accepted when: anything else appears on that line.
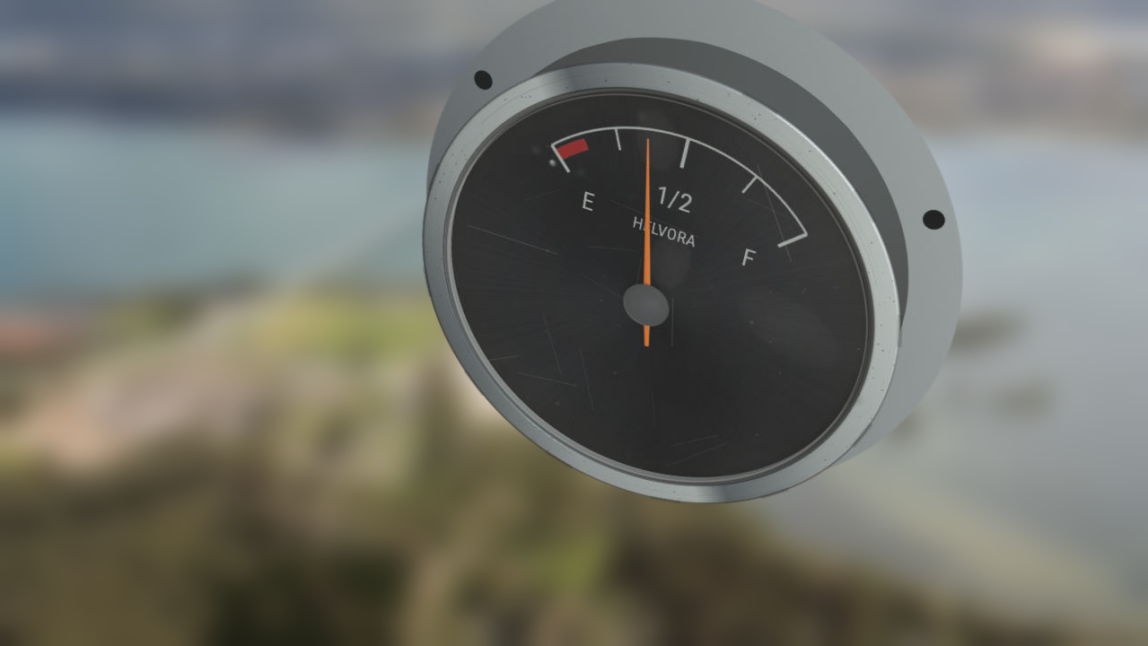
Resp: 0.375
